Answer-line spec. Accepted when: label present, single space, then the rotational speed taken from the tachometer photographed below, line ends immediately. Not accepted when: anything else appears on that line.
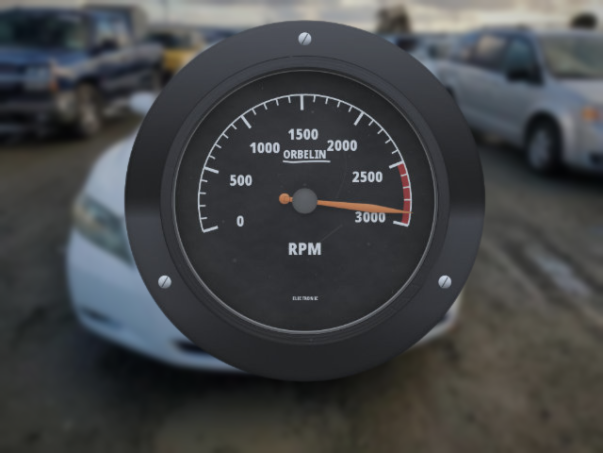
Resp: 2900 rpm
